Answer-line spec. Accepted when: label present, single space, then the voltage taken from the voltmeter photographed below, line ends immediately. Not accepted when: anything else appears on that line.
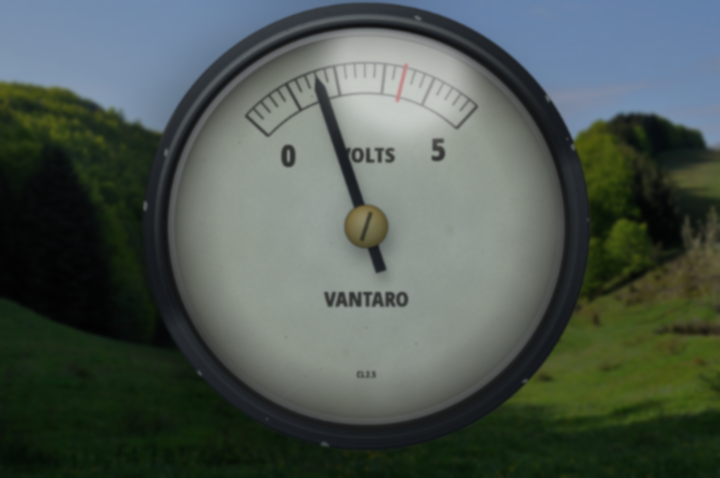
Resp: 1.6 V
